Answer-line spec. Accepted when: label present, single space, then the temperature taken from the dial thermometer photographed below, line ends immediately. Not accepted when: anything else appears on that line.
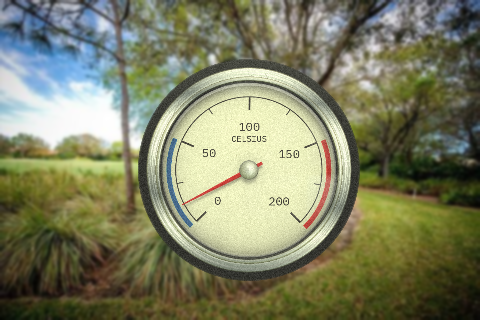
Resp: 12.5 °C
